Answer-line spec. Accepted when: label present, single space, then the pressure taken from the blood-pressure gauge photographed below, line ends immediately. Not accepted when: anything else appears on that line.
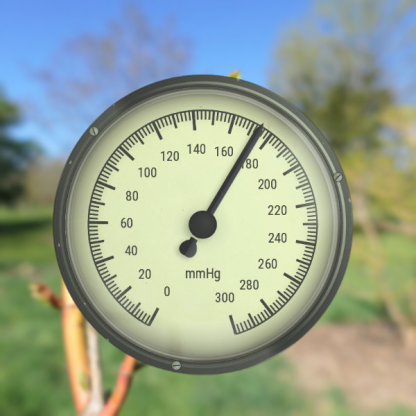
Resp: 174 mmHg
